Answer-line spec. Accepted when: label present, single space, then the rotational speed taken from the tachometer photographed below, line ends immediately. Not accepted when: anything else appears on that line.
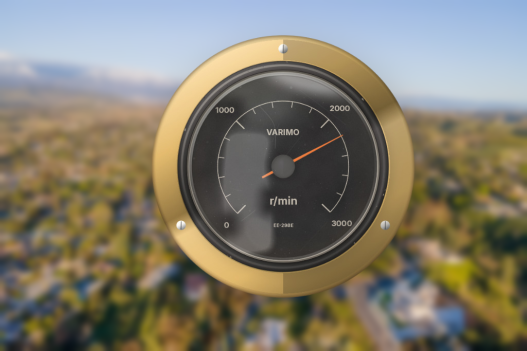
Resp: 2200 rpm
